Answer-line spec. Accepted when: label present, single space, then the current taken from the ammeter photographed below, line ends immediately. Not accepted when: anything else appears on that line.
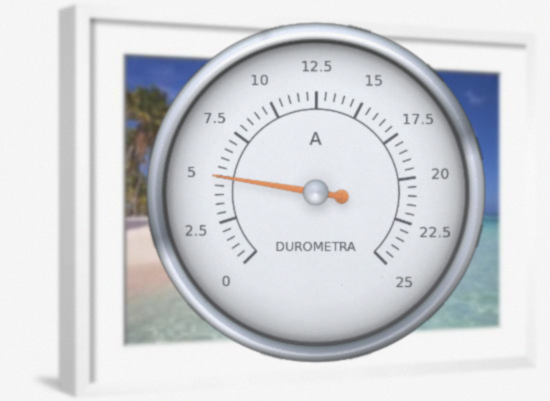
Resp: 5 A
